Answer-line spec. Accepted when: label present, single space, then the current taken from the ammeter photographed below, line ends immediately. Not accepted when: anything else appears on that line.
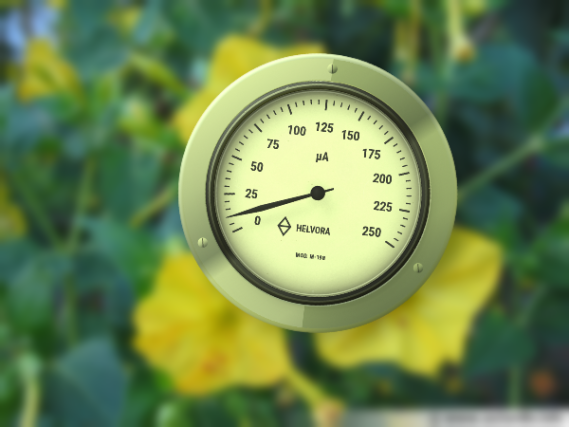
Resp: 10 µA
